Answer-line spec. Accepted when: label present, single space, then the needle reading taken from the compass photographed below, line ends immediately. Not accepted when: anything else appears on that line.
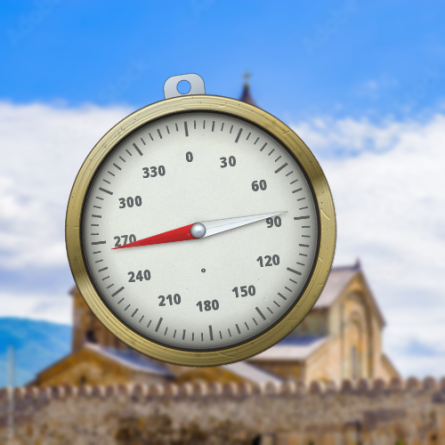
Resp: 265 °
